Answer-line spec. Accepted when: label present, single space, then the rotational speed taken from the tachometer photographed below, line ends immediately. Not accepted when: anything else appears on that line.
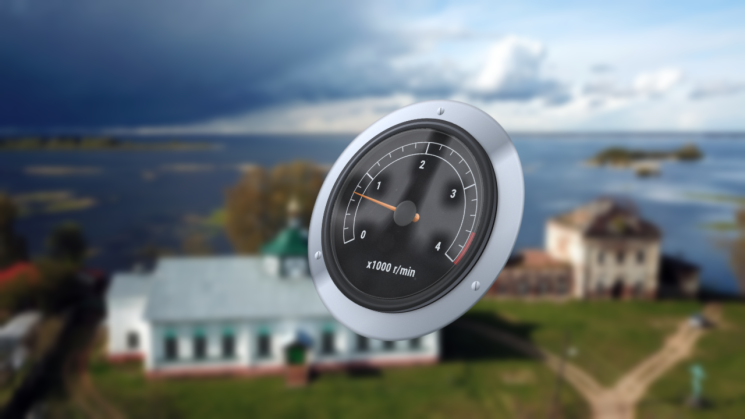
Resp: 700 rpm
